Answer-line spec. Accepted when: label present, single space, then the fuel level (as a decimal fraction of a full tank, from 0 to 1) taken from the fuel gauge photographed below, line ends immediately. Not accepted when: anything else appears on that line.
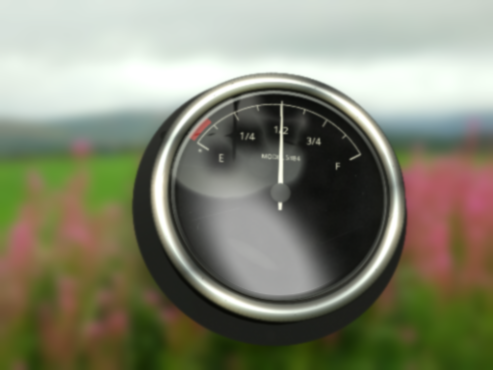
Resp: 0.5
